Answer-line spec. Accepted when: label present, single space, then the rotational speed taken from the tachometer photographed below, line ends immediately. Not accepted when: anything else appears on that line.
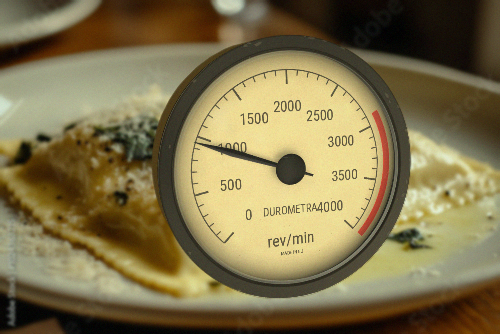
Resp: 950 rpm
